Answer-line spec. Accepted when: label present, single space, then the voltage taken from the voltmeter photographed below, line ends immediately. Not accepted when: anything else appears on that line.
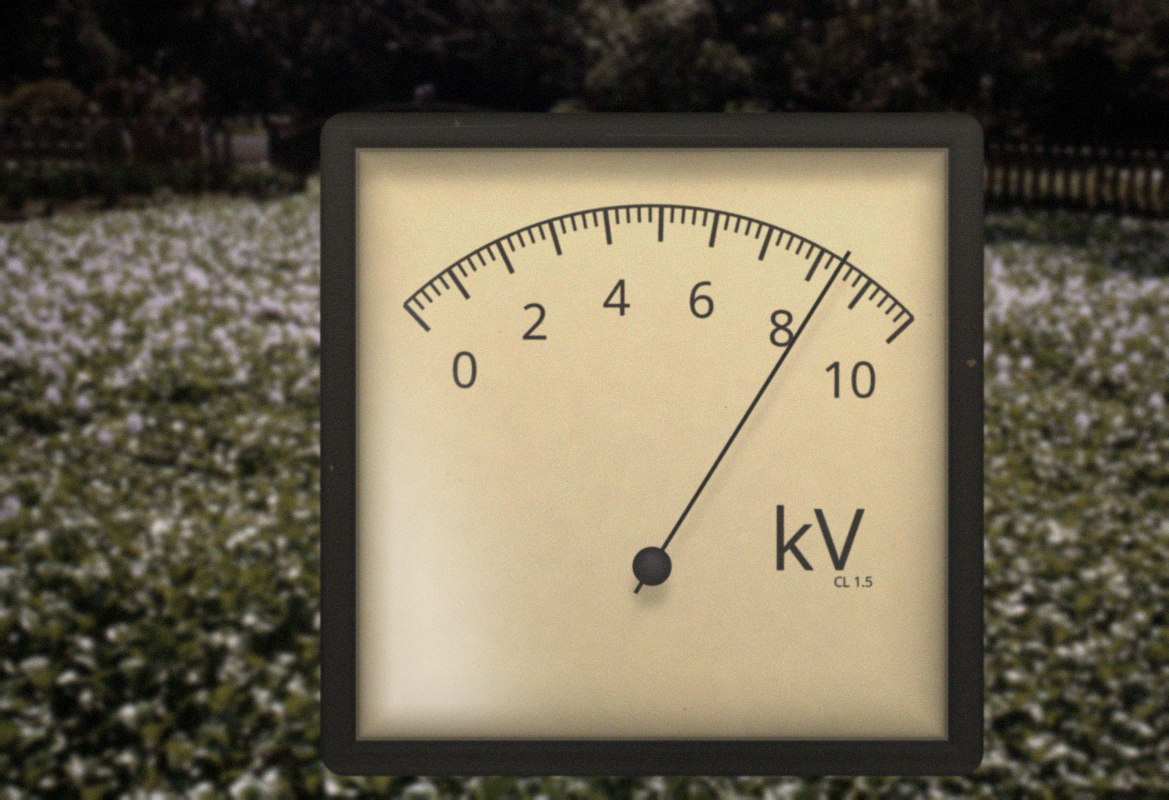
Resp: 8.4 kV
